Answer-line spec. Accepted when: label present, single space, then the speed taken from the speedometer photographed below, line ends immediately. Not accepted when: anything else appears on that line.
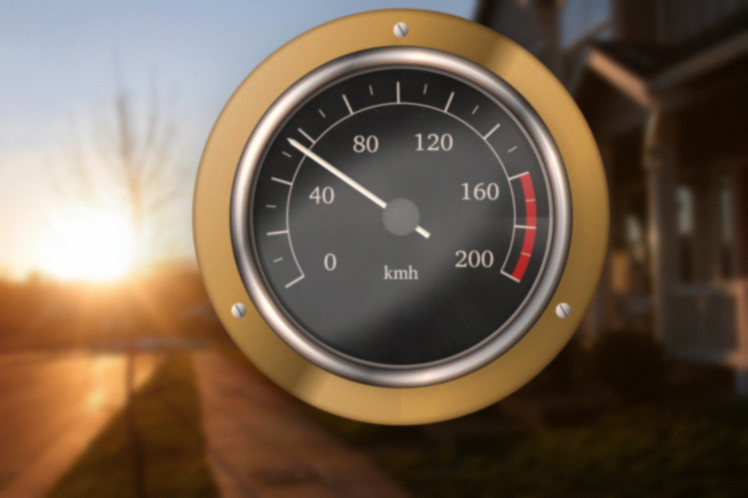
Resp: 55 km/h
